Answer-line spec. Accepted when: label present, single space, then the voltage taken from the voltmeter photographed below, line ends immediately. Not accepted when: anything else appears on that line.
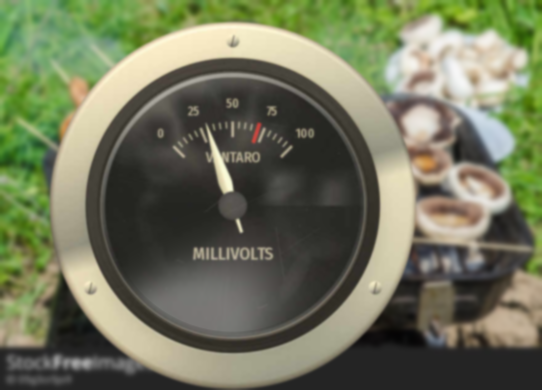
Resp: 30 mV
